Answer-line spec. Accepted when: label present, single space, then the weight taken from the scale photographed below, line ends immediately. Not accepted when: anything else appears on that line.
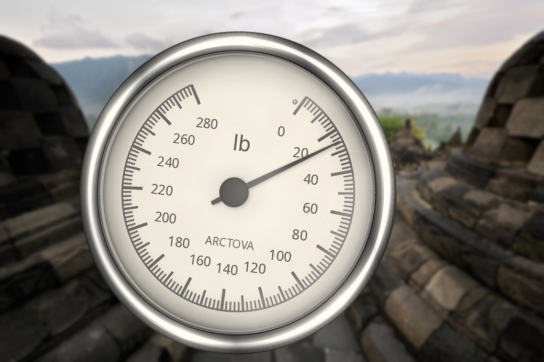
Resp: 26 lb
